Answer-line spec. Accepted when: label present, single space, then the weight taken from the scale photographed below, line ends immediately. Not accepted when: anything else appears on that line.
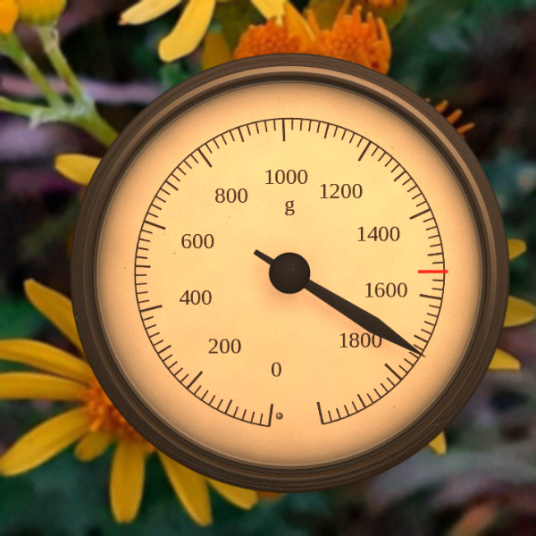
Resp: 1730 g
